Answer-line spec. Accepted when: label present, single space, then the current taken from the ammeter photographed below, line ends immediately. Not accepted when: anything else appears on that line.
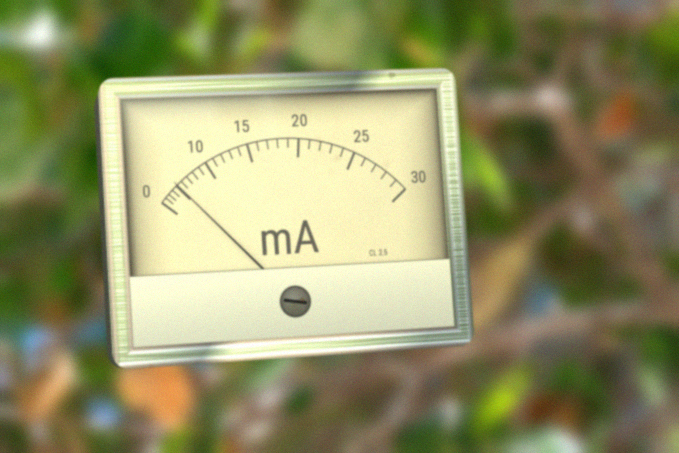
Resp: 5 mA
